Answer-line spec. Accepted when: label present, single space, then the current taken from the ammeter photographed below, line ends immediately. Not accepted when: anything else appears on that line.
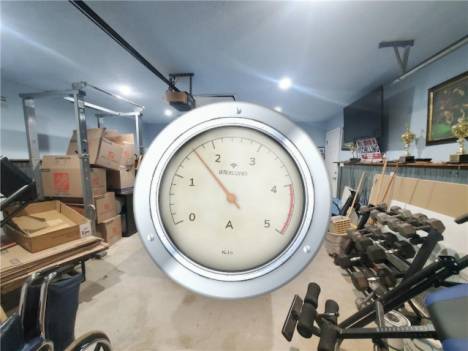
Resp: 1.6 A
